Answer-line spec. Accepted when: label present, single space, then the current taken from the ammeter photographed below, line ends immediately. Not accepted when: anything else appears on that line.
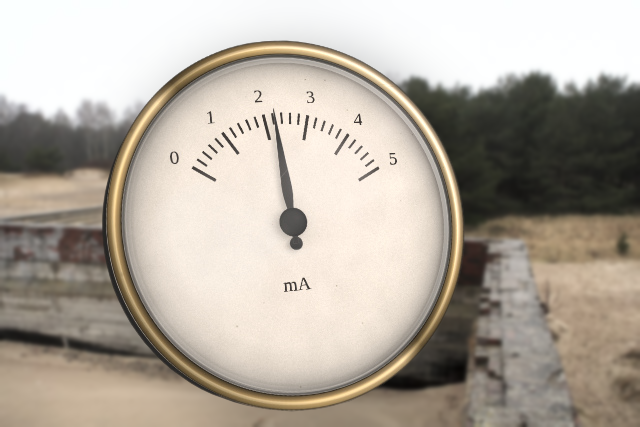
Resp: 2.2 mA
